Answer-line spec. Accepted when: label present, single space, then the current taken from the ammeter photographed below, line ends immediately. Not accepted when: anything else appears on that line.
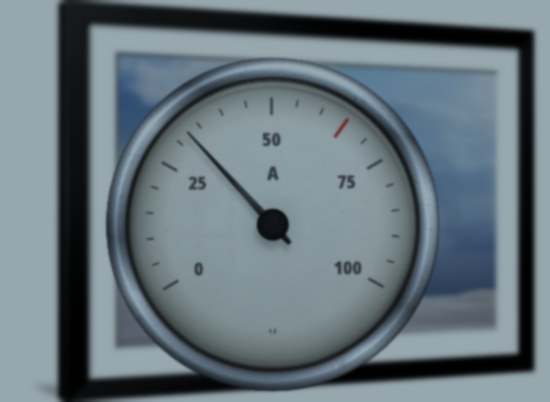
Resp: 32.5 A
